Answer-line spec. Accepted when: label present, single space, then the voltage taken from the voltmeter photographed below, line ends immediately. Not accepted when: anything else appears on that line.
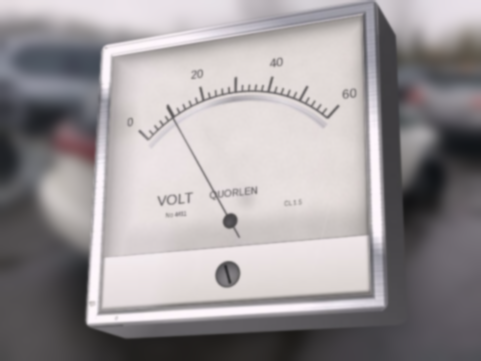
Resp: 10 V
